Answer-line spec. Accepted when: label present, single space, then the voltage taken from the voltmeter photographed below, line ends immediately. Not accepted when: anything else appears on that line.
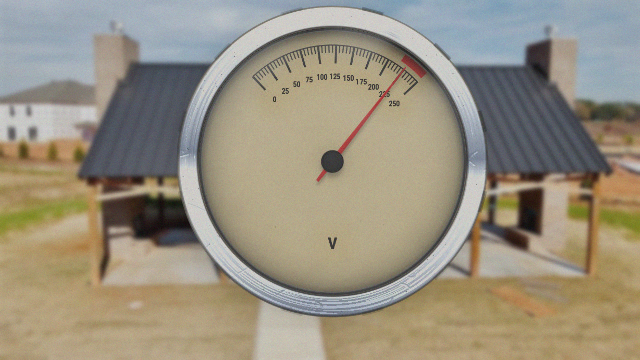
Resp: 225 V
